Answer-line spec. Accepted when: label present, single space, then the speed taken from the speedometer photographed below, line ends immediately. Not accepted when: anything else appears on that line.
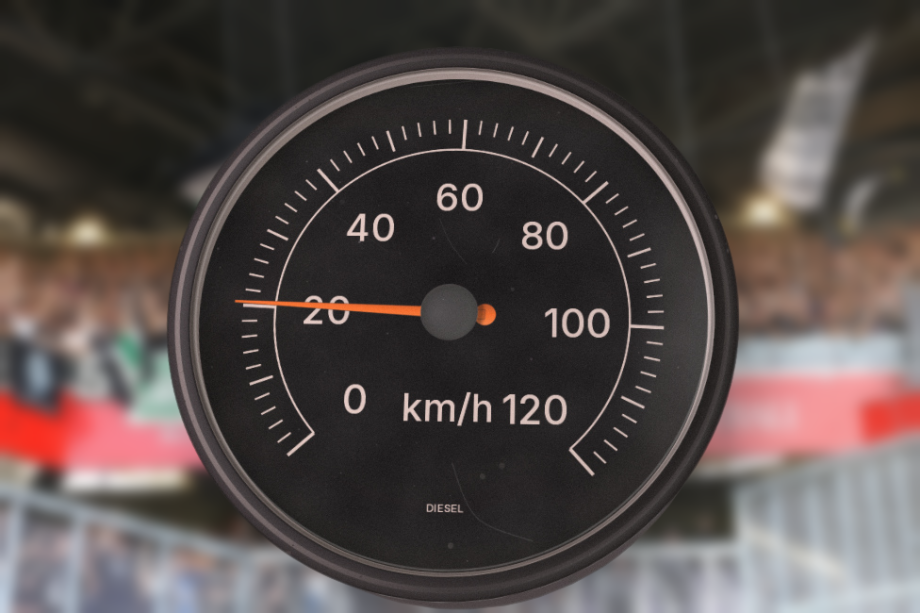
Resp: 20 km/h
